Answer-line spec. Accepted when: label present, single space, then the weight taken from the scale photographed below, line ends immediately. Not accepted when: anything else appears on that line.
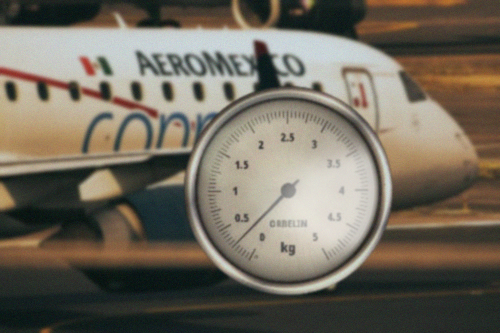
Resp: 0.25 kg
